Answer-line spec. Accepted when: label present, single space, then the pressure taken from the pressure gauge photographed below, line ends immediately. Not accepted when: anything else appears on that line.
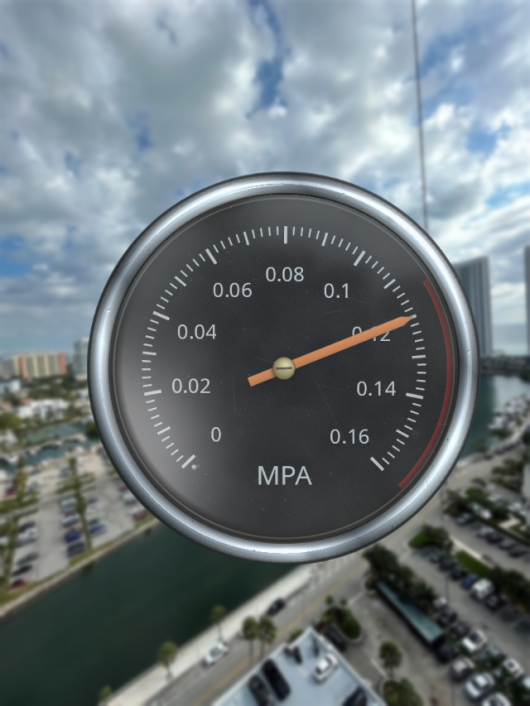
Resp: 0.12 MPa
